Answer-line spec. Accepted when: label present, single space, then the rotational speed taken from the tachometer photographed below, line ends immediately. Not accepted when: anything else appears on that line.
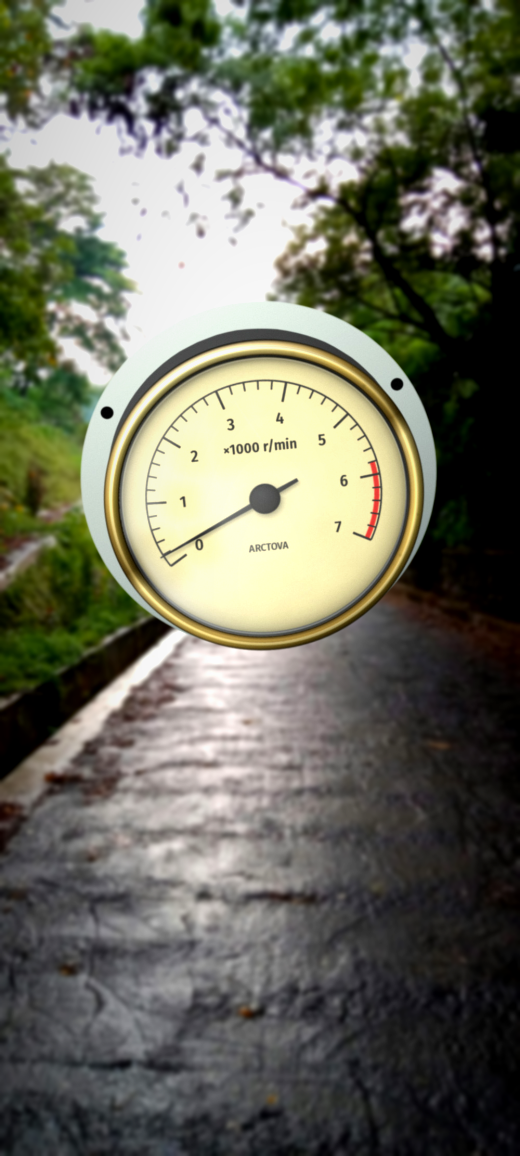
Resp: 200 rpm
